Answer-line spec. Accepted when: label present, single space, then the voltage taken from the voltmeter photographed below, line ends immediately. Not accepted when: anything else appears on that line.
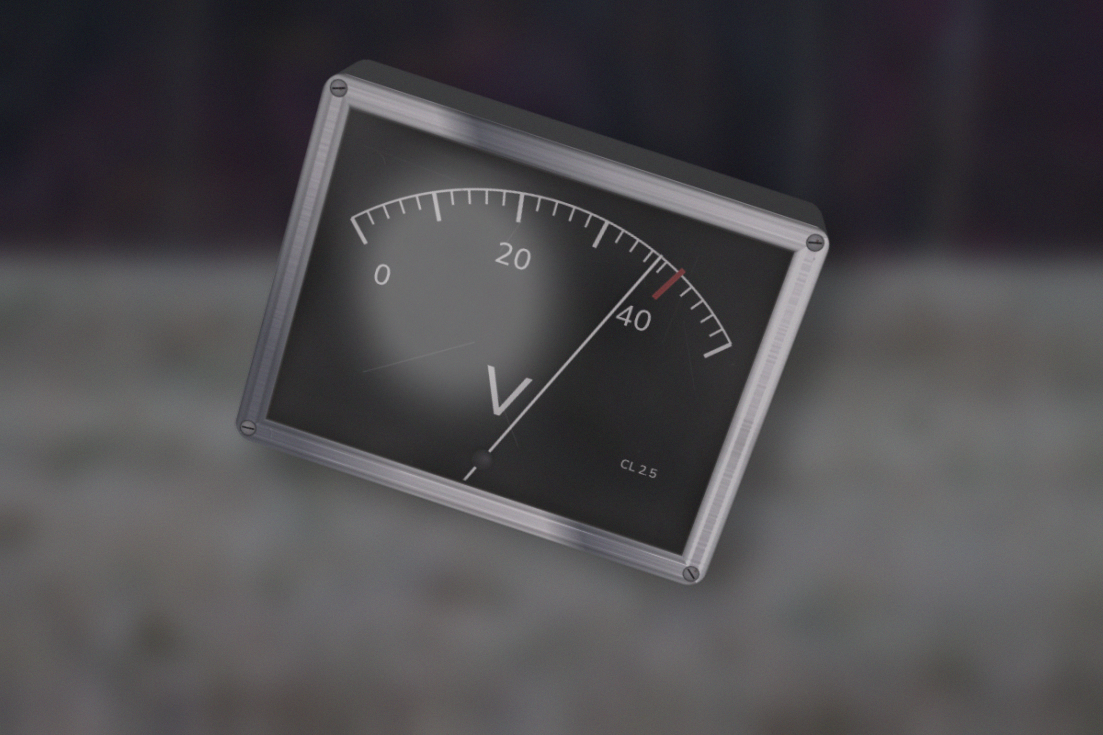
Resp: 37 V
